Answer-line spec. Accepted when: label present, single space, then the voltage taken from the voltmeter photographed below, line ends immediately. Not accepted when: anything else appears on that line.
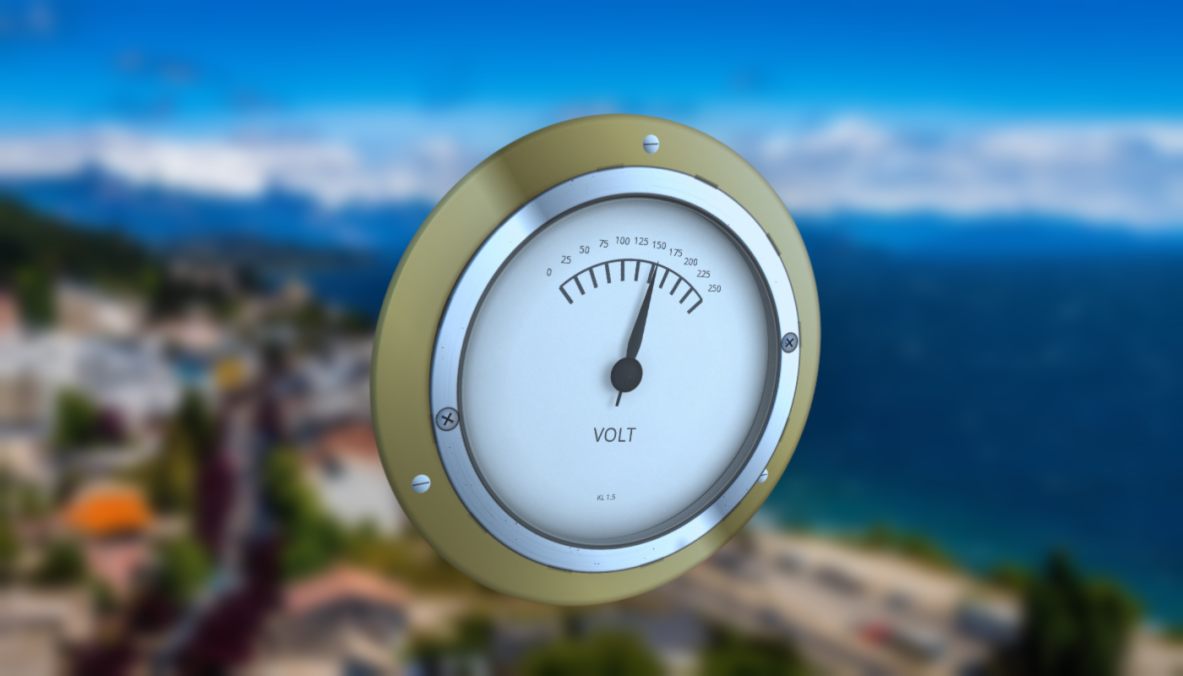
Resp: 150 V
